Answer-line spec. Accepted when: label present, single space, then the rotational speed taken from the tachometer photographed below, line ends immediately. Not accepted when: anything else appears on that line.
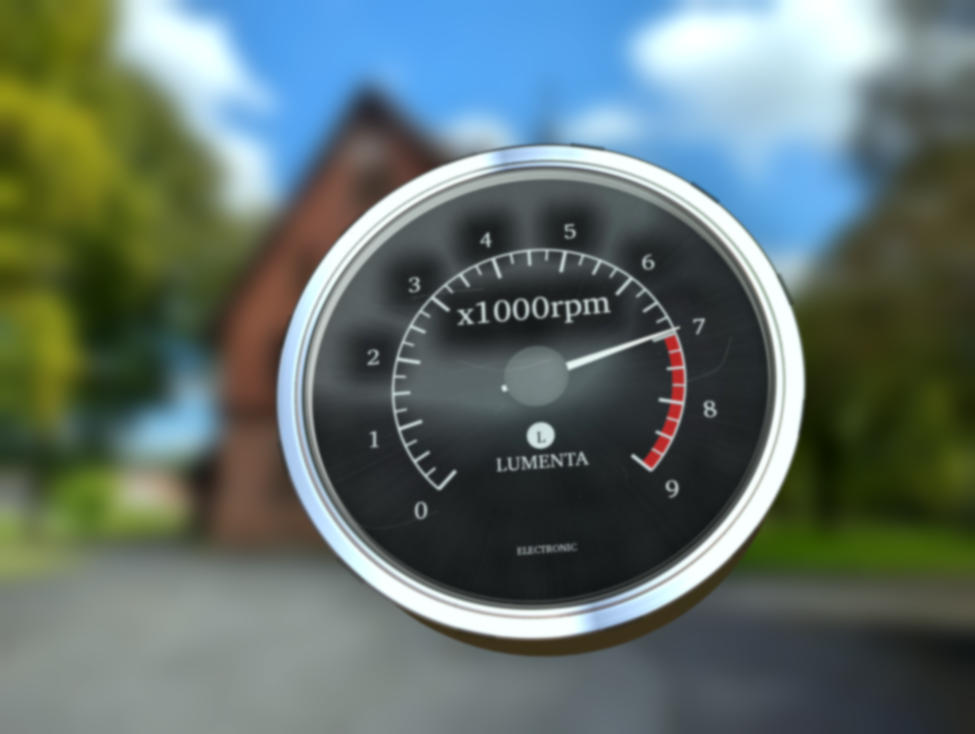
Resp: 7000 rpm
